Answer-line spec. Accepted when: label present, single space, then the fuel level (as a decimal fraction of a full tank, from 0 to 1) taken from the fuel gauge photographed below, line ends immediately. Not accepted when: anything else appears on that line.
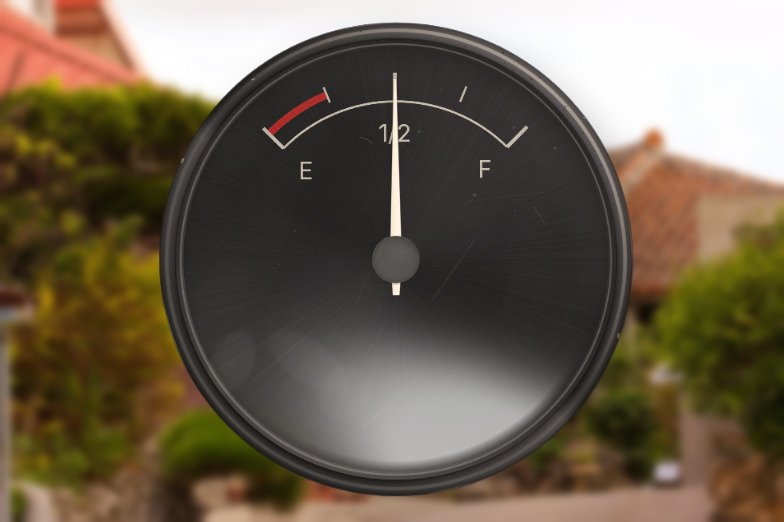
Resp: 0.5
